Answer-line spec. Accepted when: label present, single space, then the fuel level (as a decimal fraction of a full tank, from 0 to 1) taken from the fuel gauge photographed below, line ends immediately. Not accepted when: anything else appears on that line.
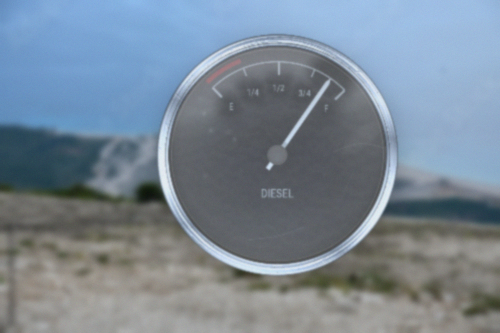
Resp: 0.875
